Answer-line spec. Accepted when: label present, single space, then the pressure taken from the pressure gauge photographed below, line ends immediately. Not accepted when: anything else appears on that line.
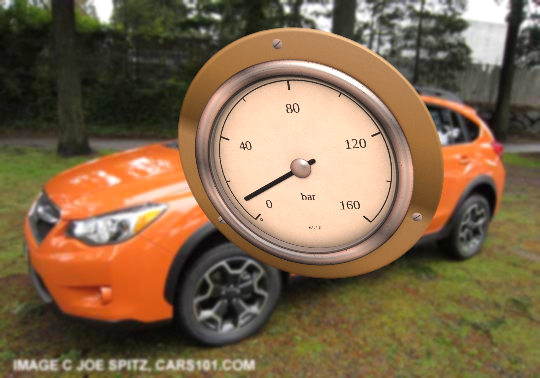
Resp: 10 bar
